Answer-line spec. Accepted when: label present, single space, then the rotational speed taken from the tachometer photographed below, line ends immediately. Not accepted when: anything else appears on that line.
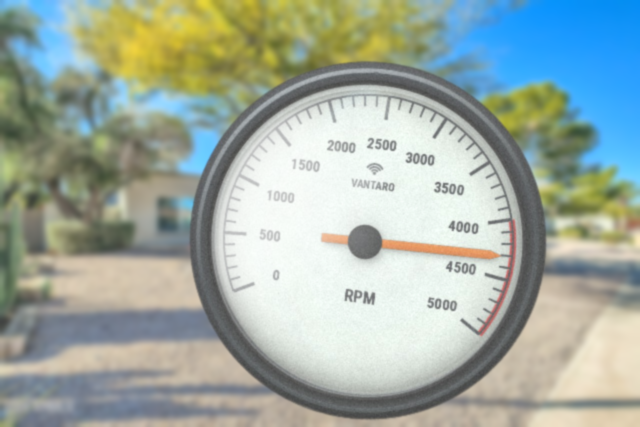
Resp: 4300 rpm
